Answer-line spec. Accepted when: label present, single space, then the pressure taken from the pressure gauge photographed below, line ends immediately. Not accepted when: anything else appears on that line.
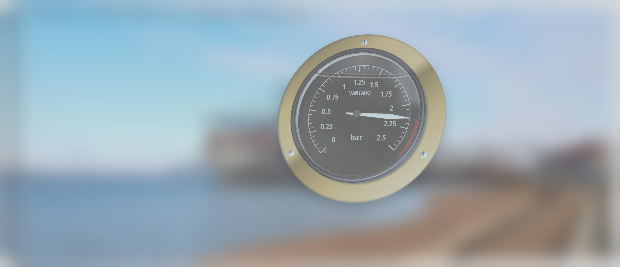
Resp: 2.15 bar
